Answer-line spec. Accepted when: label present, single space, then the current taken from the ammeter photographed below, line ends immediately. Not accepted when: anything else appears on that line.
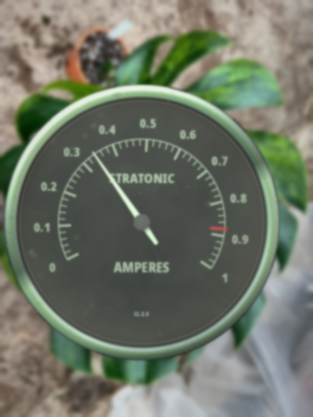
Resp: 0.34 A
